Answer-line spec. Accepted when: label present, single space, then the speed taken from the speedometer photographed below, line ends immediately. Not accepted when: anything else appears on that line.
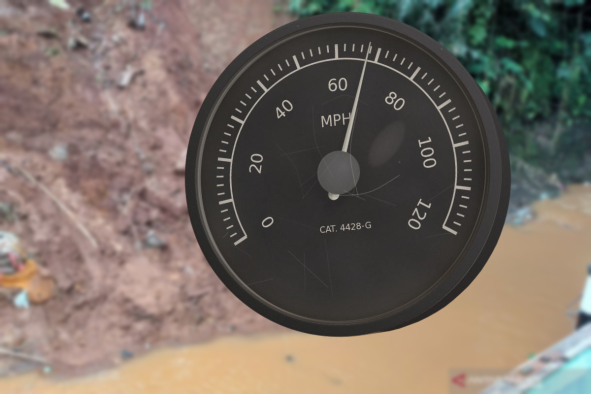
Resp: 68 mph
